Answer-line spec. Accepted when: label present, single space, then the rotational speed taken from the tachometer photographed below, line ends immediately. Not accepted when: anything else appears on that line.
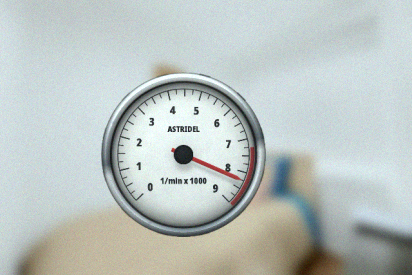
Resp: 8250 rpm
